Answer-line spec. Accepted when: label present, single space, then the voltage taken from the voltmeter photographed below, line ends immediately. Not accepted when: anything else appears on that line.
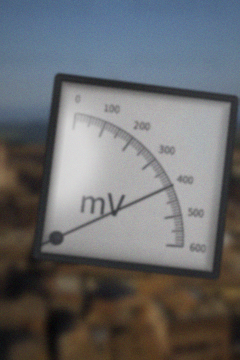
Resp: 400 mV
